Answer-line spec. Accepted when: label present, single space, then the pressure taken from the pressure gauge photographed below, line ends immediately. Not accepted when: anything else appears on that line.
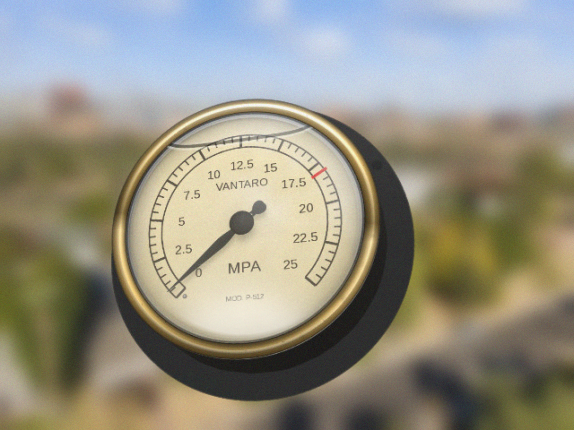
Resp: 0.5 MPa
